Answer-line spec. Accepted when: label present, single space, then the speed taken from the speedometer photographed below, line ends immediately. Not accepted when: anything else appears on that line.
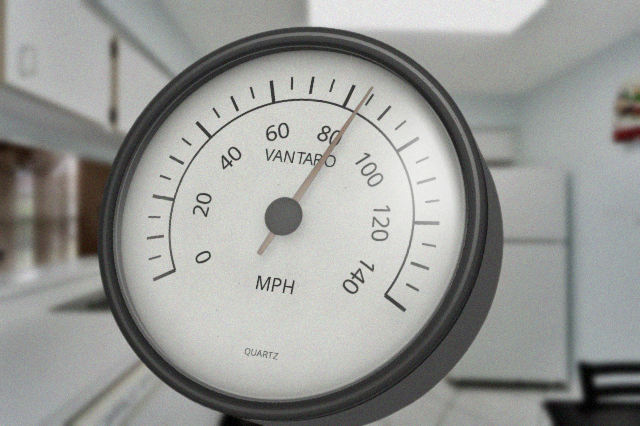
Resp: 85 mph
